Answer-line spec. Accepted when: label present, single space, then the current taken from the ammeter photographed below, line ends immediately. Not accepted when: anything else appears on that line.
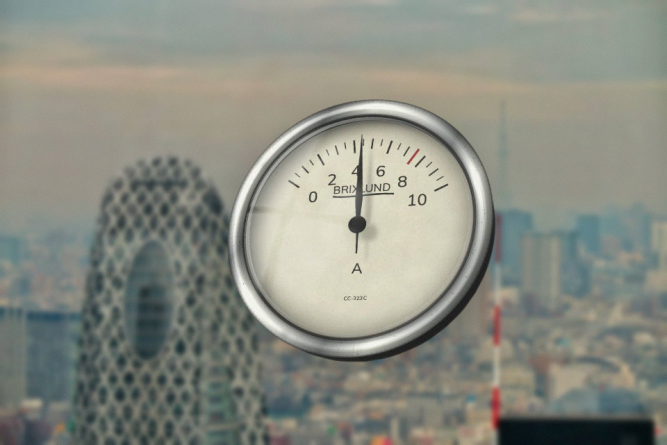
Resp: 4.5 A
